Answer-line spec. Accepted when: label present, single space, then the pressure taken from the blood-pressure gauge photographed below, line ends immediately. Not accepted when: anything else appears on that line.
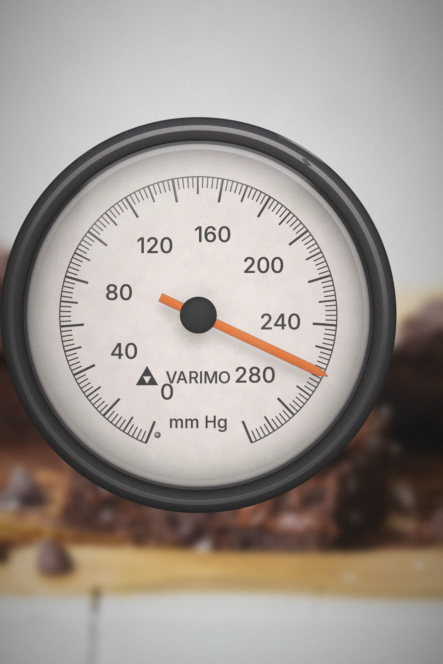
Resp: 260 mmHg
